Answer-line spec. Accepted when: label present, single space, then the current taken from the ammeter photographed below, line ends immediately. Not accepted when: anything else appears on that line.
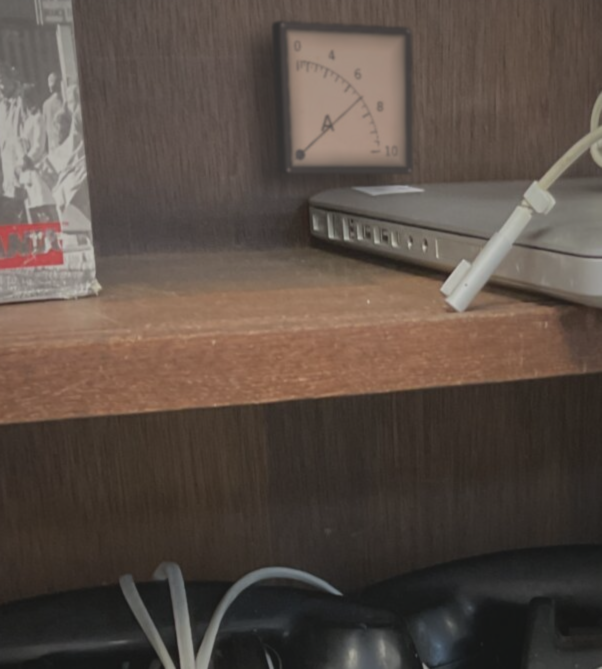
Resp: 7 A
